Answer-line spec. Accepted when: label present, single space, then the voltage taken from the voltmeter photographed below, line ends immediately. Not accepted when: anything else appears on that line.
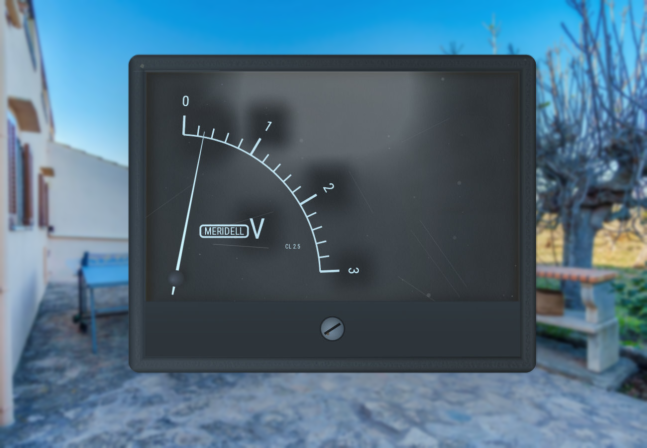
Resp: 0.3 V
